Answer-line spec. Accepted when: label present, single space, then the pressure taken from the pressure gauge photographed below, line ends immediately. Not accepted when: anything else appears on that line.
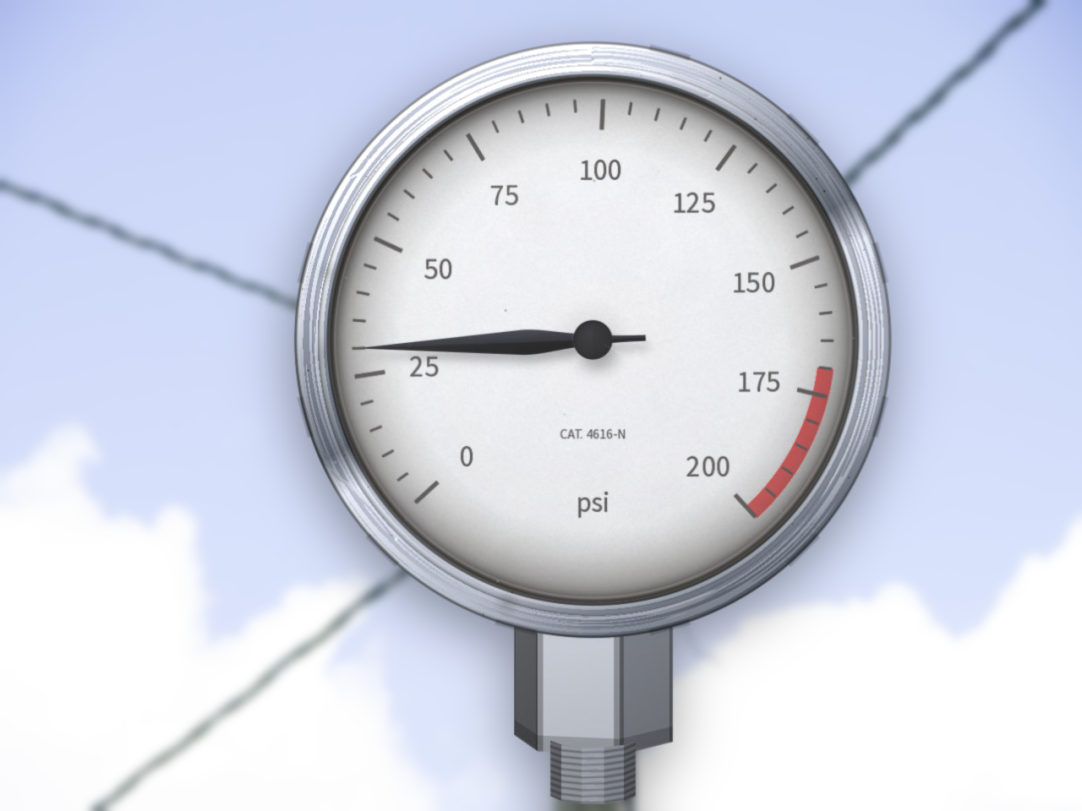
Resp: 30 psi
